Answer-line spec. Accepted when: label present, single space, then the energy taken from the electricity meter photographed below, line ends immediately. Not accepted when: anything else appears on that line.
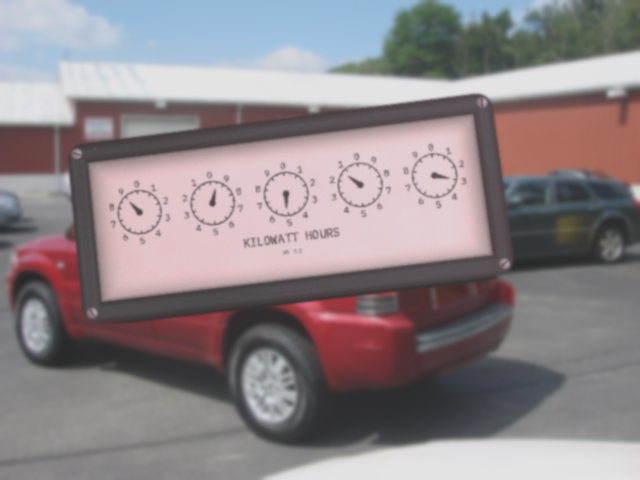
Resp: 89513 kWh
